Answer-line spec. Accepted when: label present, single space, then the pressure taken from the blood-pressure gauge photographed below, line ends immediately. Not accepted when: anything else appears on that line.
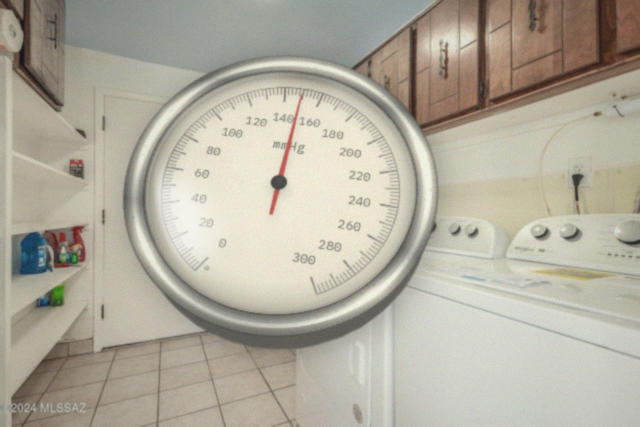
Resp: 150 mmHg
